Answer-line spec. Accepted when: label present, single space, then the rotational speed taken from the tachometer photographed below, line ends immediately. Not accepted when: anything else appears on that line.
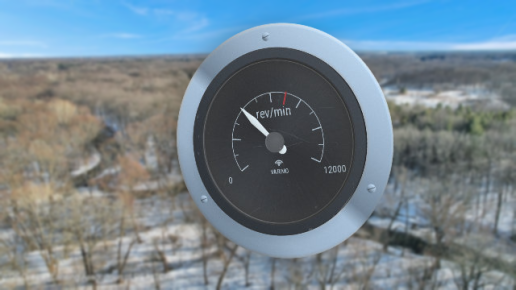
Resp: 4000 rpm
